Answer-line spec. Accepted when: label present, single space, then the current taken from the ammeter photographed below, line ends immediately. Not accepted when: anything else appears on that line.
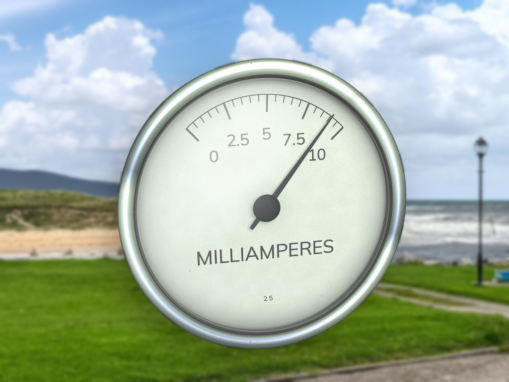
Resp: 9 mA
